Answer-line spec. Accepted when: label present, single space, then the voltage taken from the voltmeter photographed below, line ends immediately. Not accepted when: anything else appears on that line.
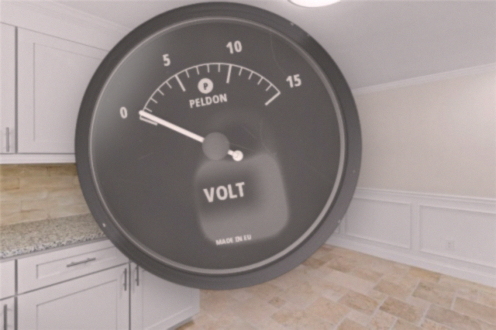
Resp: 0.5 V
